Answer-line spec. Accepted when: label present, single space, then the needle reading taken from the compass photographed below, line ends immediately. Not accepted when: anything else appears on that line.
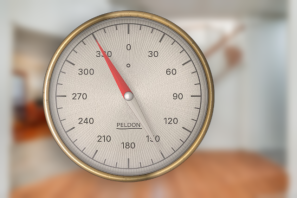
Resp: 330 °
